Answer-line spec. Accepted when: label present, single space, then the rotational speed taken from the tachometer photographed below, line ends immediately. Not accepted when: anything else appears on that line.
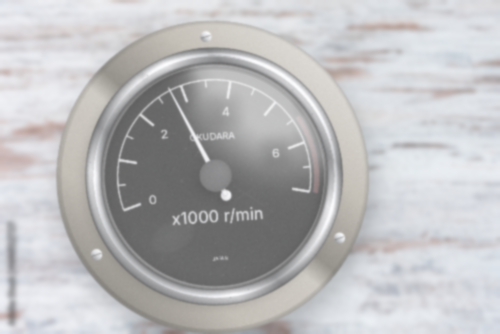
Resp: 2750 rpm
